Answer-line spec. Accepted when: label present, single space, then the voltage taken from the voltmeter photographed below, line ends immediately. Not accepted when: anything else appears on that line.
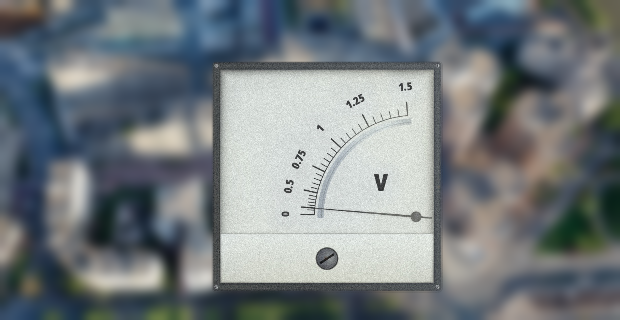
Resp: 0.25 V
